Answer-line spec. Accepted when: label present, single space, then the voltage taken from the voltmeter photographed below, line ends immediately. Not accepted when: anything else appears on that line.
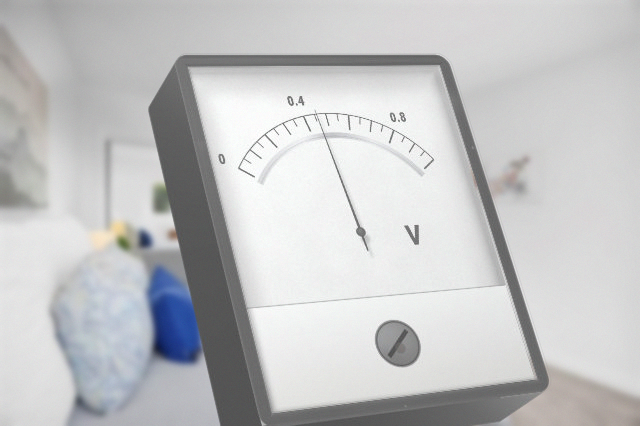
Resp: 0.45 V
